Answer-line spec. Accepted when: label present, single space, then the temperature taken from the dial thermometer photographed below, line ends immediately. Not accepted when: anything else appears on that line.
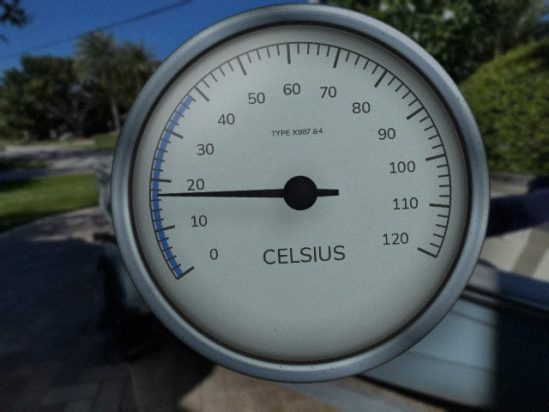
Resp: 17 °C
